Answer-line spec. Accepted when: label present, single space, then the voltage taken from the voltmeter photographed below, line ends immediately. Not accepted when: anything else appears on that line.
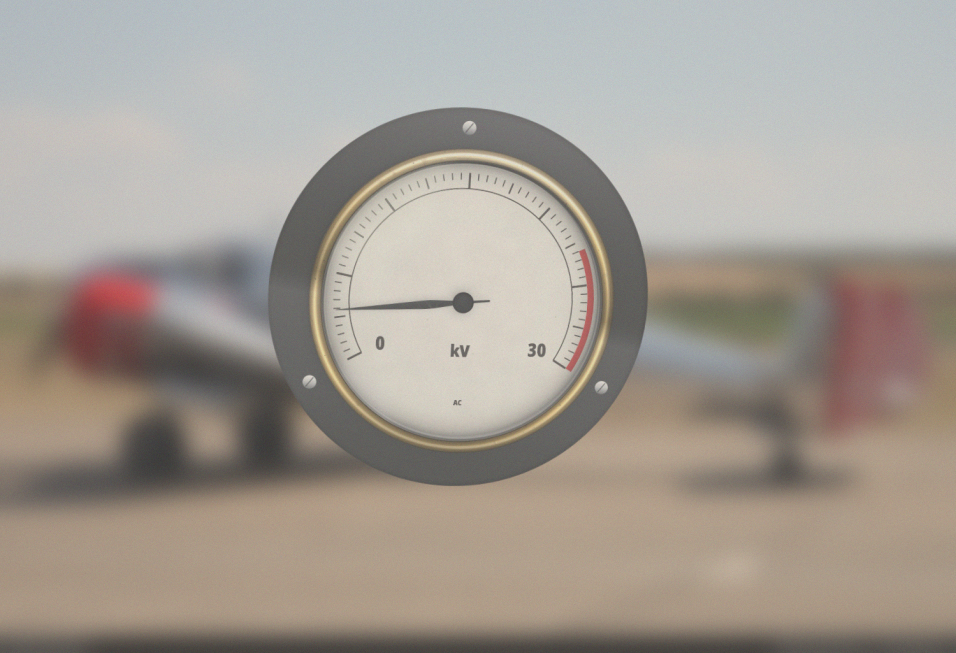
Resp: 3 kV
